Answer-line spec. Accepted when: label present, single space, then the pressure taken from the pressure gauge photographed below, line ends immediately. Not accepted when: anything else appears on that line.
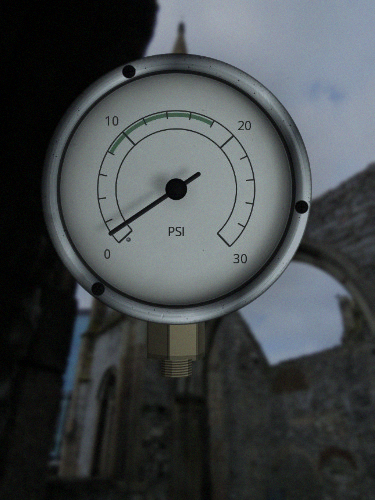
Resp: 1 psi
